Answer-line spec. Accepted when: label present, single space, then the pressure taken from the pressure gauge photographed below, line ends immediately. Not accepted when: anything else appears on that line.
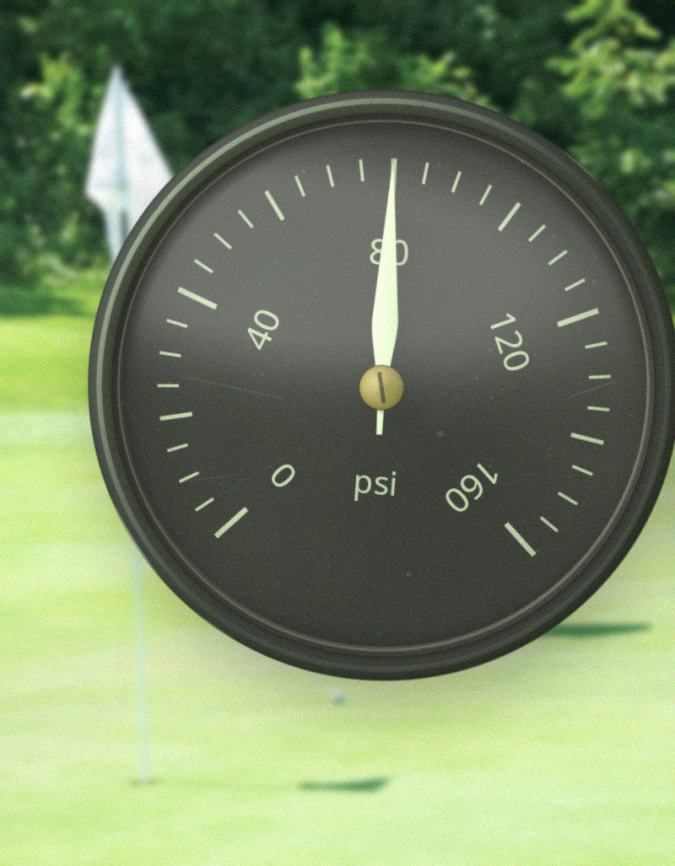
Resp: 80 psi
